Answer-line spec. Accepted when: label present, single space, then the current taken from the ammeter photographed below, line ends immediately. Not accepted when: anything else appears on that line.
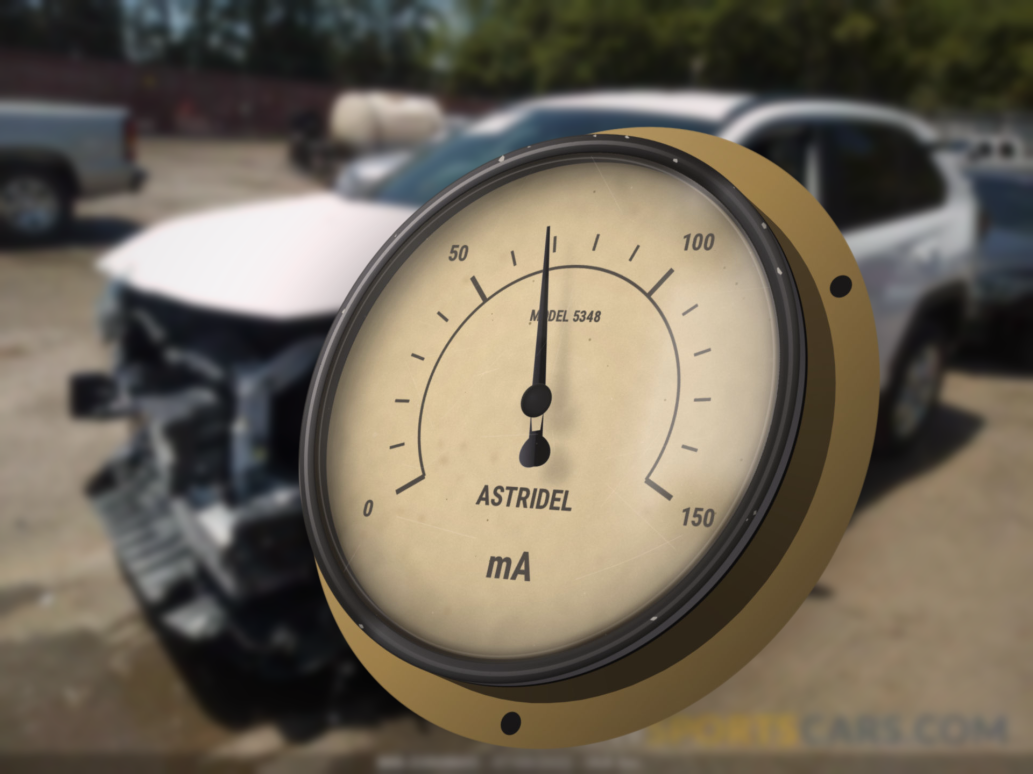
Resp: 70 mA
